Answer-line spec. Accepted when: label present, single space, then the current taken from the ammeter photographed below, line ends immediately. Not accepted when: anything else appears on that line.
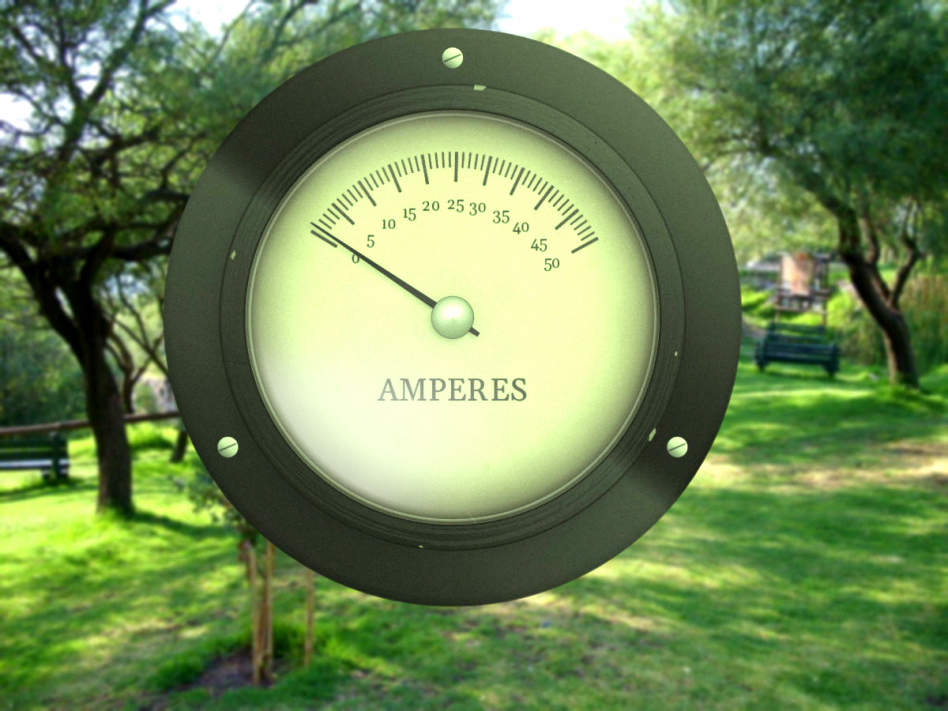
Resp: 1 A
